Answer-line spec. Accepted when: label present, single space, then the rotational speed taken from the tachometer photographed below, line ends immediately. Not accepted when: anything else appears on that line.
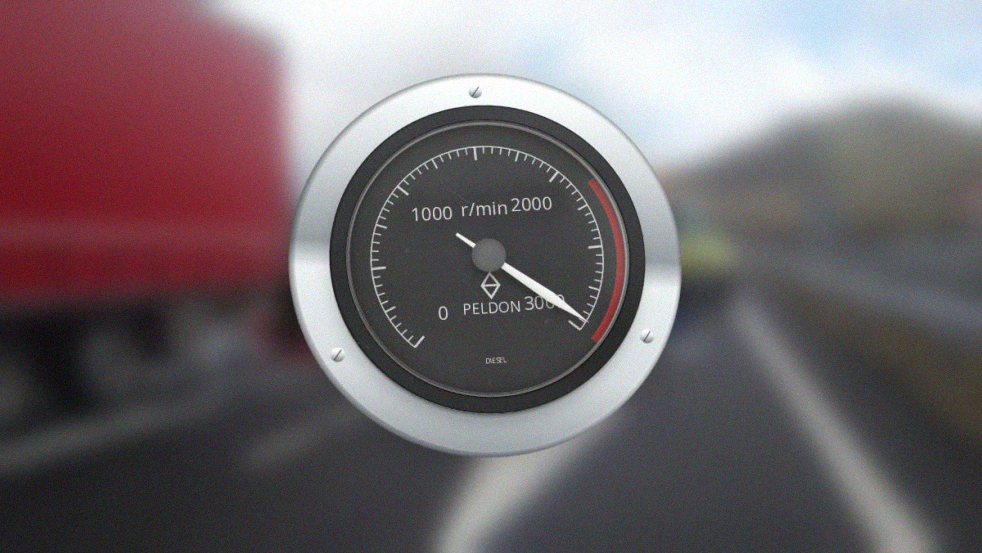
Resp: 2950 rpm
